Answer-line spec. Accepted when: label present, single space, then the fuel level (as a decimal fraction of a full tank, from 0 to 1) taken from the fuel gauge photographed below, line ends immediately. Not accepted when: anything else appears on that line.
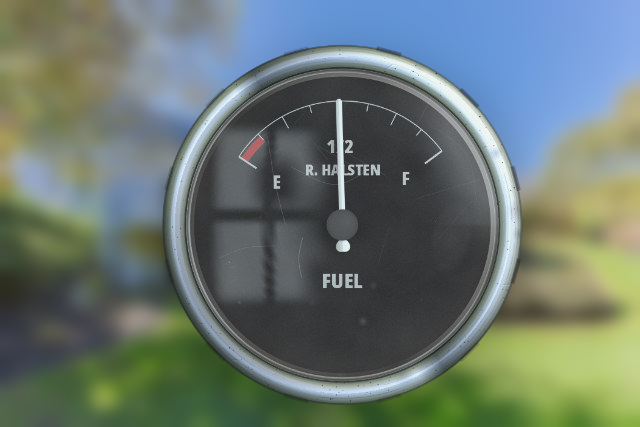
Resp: 0.5
